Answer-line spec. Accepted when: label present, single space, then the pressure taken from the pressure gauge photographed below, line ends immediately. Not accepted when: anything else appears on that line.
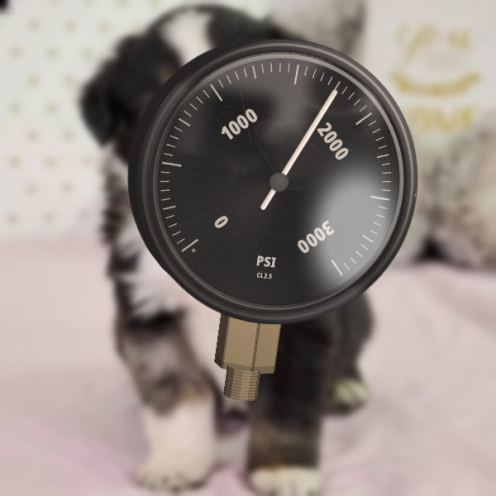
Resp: 1750 psi
